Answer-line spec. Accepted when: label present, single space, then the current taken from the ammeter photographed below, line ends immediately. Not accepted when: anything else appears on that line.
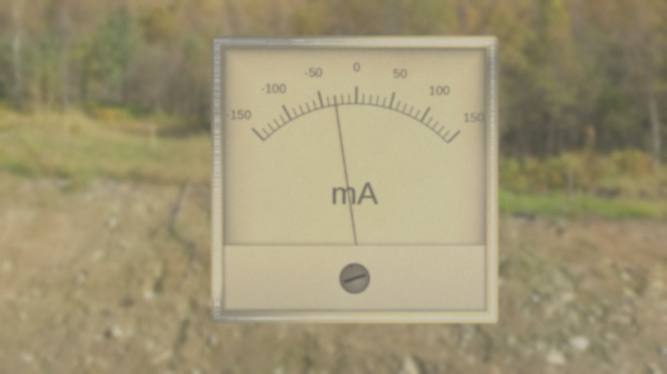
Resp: -30 mA
